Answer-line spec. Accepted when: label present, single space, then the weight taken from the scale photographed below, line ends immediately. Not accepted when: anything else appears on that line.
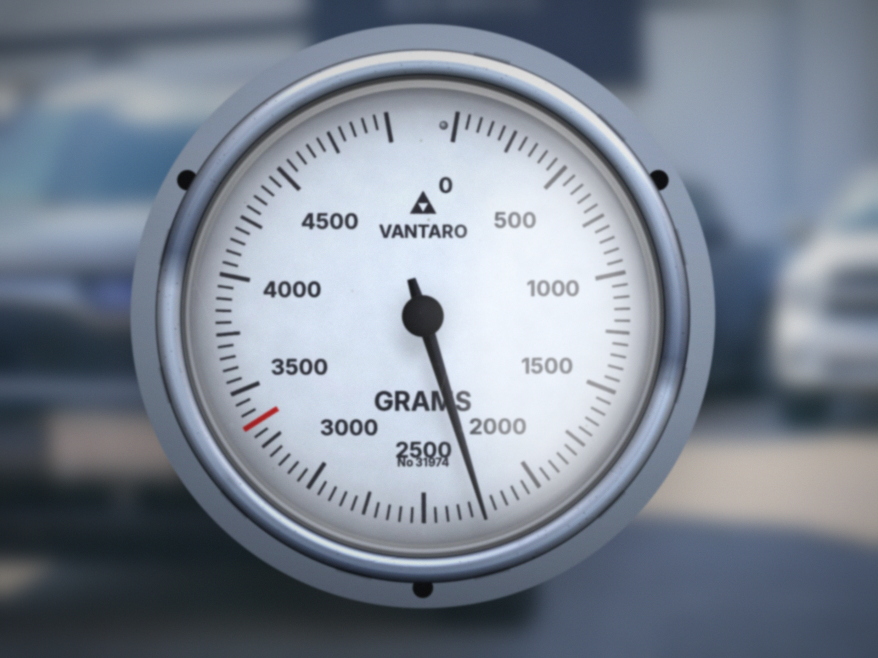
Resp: 2250 g
